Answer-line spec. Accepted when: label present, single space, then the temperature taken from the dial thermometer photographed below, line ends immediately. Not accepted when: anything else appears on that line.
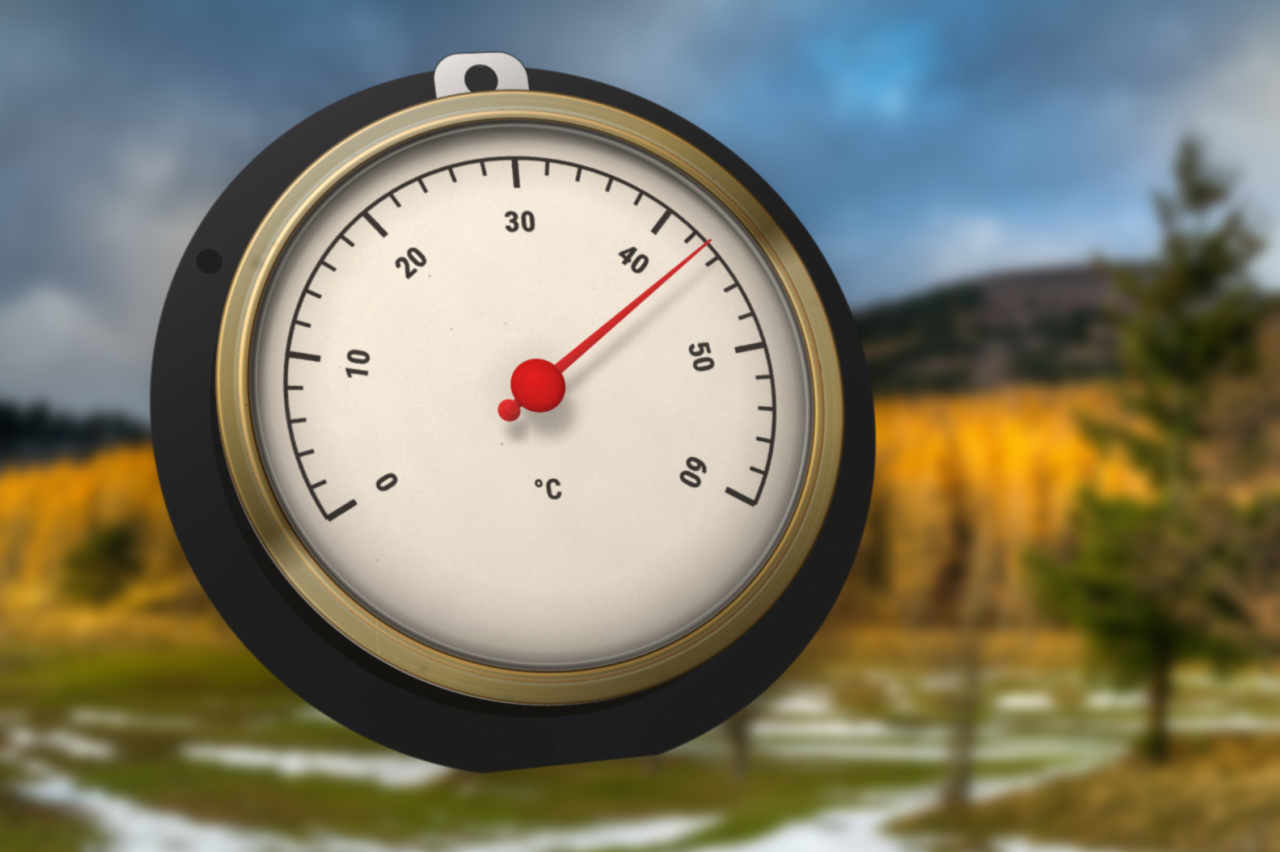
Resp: 43 °C
